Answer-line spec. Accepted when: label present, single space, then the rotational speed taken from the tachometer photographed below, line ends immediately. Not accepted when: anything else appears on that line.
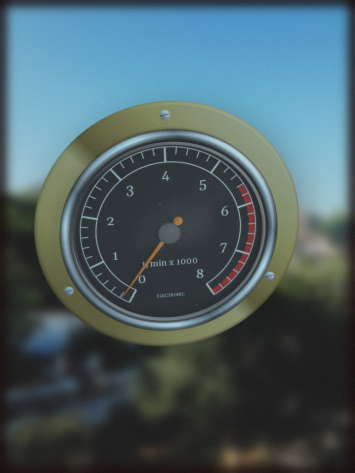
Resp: 200 rpm
